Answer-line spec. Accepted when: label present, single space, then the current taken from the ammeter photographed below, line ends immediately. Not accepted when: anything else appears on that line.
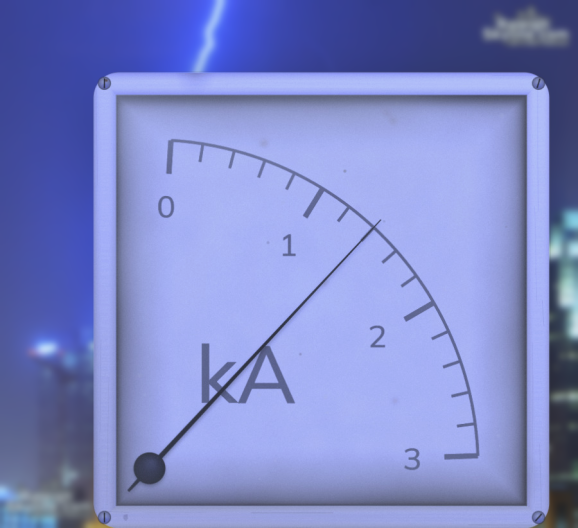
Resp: 1.4 kA
